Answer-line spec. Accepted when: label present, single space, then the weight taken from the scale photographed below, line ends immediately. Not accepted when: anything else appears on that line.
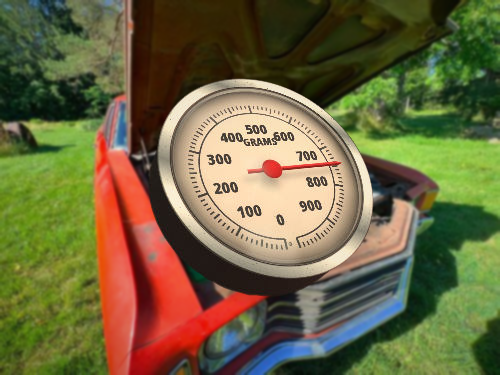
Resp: 750 g
